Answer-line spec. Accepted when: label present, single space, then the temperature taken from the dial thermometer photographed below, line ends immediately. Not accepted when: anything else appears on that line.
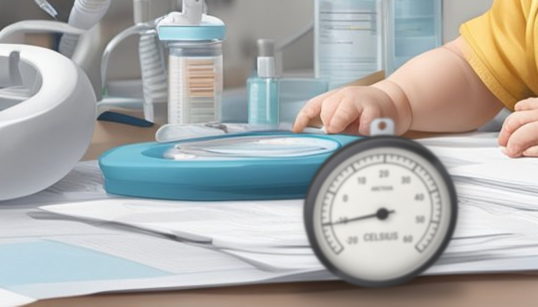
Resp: -10 °C
